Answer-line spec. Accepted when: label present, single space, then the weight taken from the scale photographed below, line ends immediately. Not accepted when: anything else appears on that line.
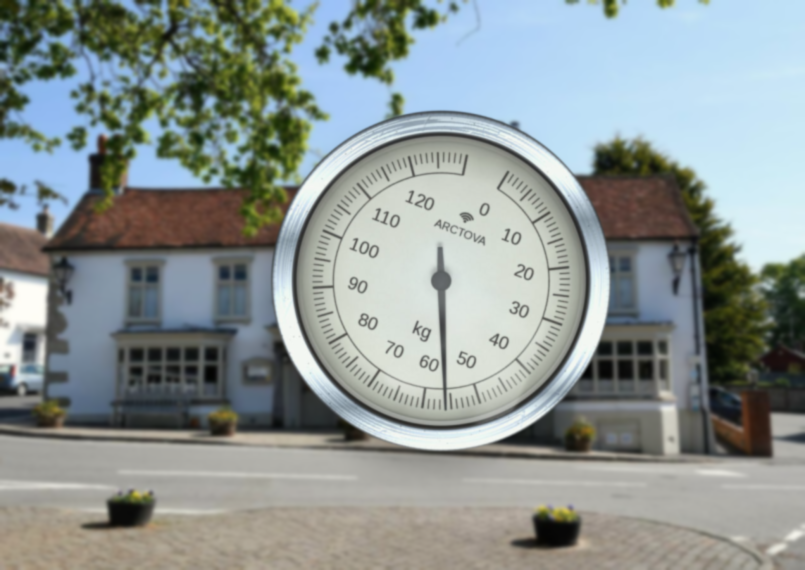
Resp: 56 kg
